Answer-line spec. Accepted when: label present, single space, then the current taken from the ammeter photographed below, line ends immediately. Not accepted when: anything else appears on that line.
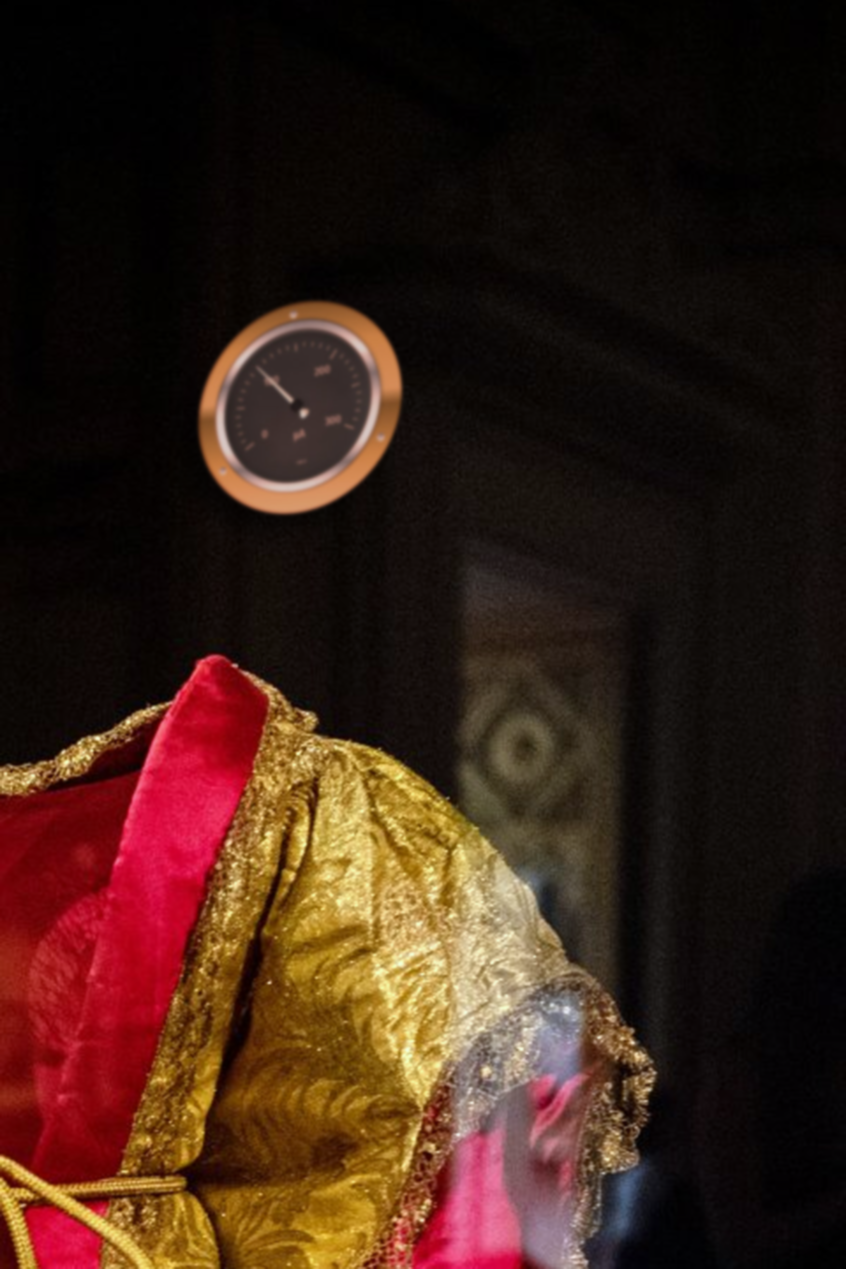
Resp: 100 µA
